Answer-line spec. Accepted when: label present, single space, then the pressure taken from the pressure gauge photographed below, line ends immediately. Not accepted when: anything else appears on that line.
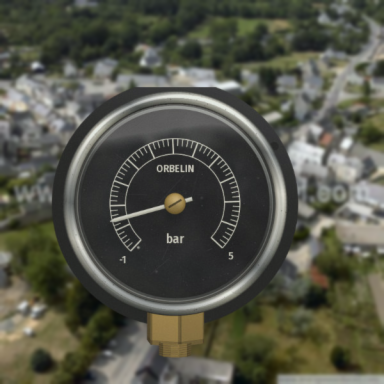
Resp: -0.3 bar
